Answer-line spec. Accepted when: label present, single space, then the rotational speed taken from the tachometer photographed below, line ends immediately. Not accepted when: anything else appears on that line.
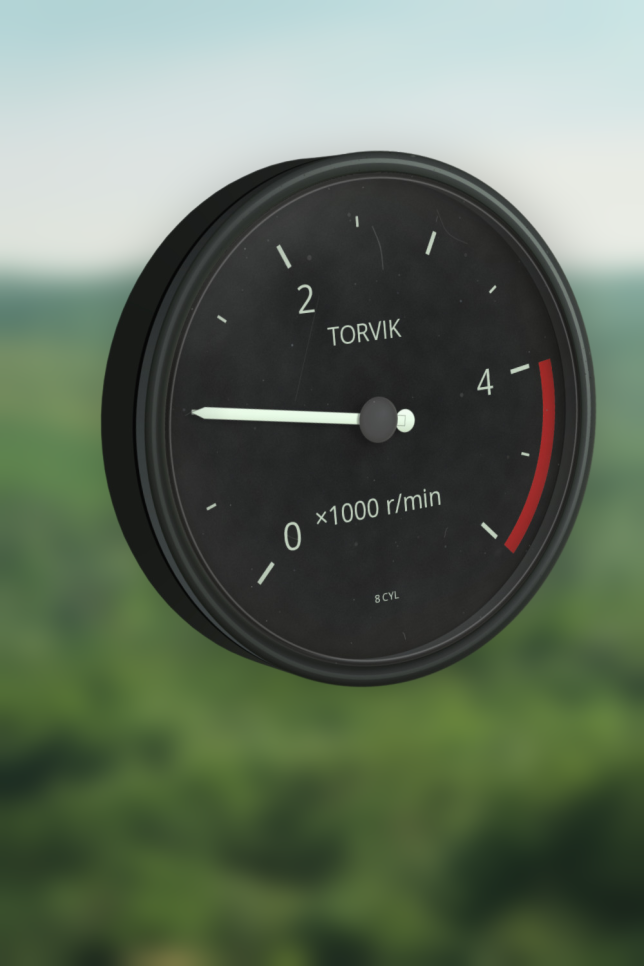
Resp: 1000 rpm
